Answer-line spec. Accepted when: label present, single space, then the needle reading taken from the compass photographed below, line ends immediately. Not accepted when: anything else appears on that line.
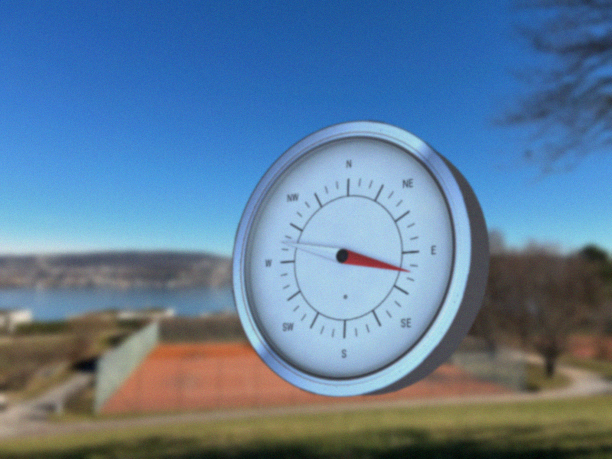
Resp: 105 °
